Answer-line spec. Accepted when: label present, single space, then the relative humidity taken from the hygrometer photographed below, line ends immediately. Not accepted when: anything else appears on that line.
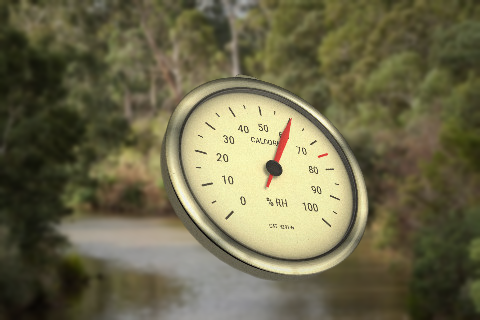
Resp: 60 %
